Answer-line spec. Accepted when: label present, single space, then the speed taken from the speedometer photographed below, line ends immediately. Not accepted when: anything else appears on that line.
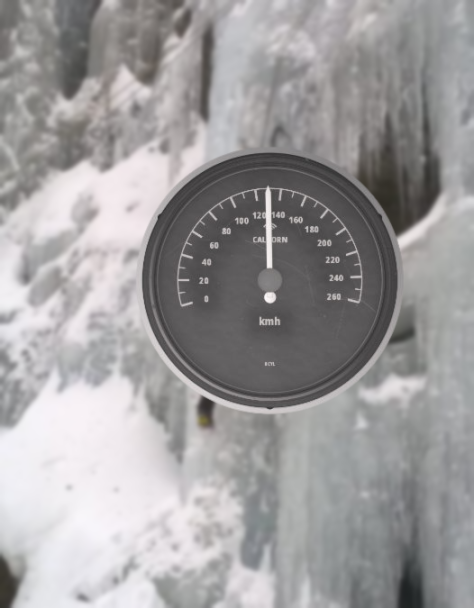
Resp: 130 km/h
